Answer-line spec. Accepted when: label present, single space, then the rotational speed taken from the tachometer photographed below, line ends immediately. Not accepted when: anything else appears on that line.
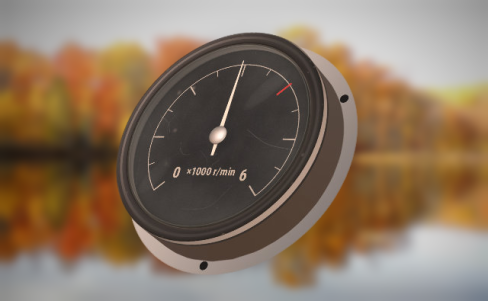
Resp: 3000 rpm
